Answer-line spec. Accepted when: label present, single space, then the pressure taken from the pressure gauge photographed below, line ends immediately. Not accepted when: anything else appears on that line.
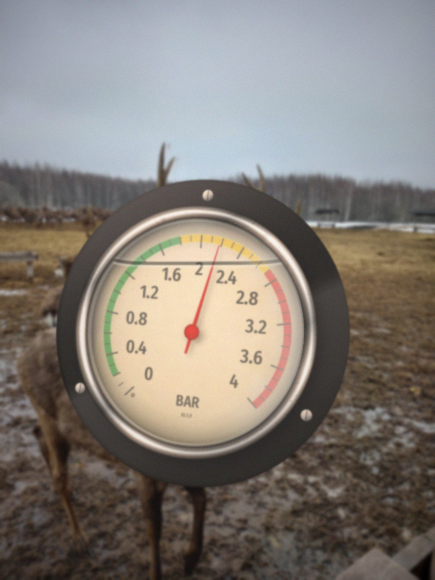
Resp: 2.2 bar
